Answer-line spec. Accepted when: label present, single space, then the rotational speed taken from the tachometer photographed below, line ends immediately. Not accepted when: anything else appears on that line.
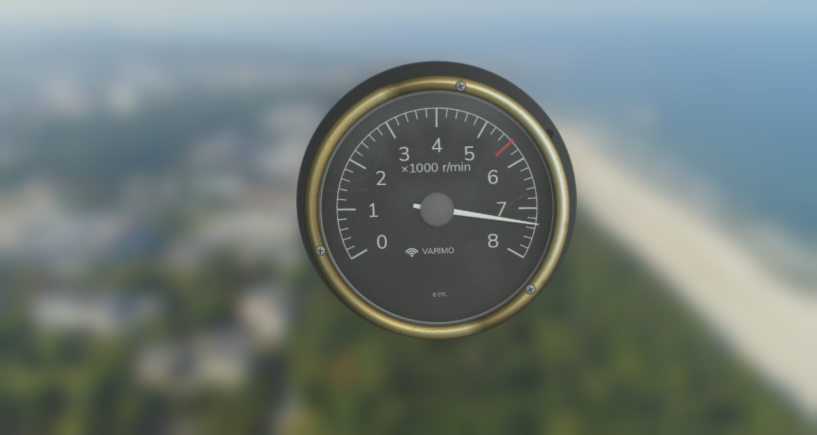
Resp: 7300 rpm
